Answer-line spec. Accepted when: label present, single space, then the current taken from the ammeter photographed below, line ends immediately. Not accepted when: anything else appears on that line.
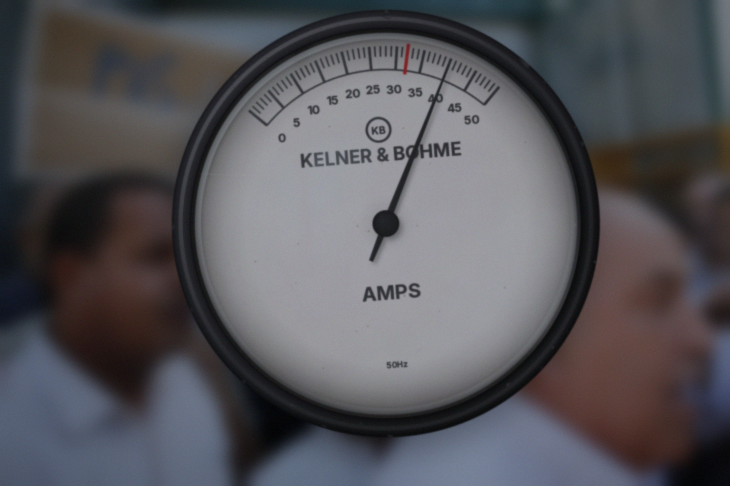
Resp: 40 A
